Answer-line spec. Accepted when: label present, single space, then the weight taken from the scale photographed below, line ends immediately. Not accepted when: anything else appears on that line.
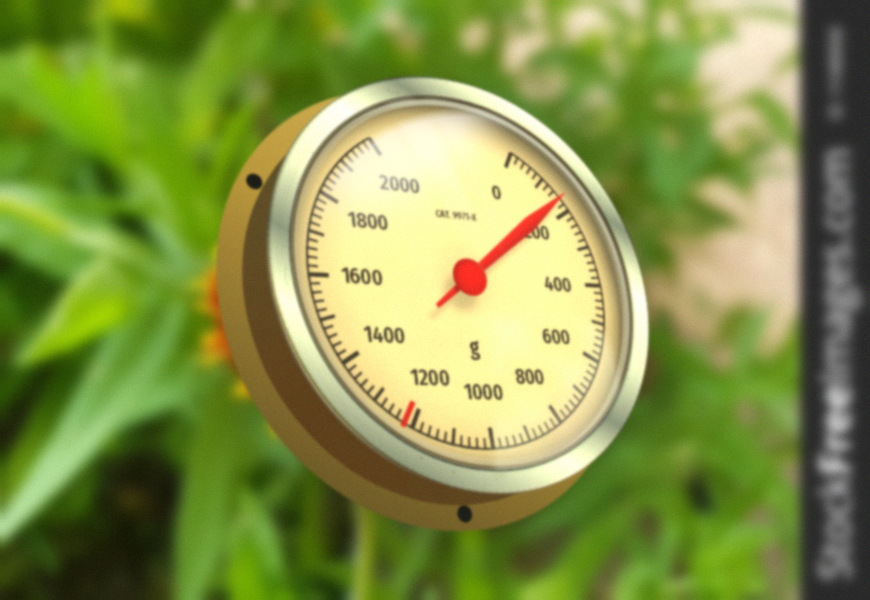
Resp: 160 g
